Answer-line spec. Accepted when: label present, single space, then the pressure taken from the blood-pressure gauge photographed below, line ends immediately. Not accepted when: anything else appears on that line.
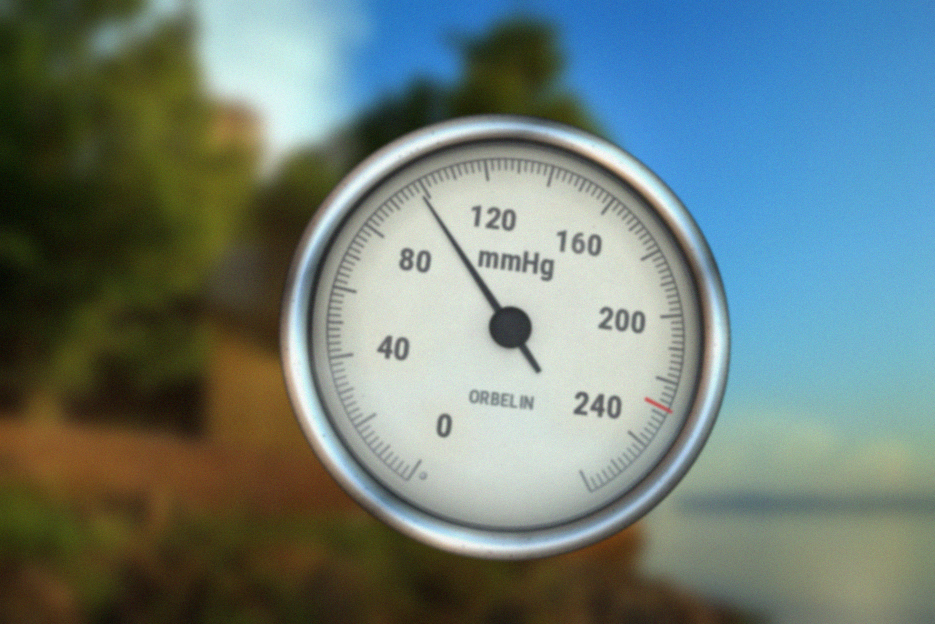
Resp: 98 mmHg
